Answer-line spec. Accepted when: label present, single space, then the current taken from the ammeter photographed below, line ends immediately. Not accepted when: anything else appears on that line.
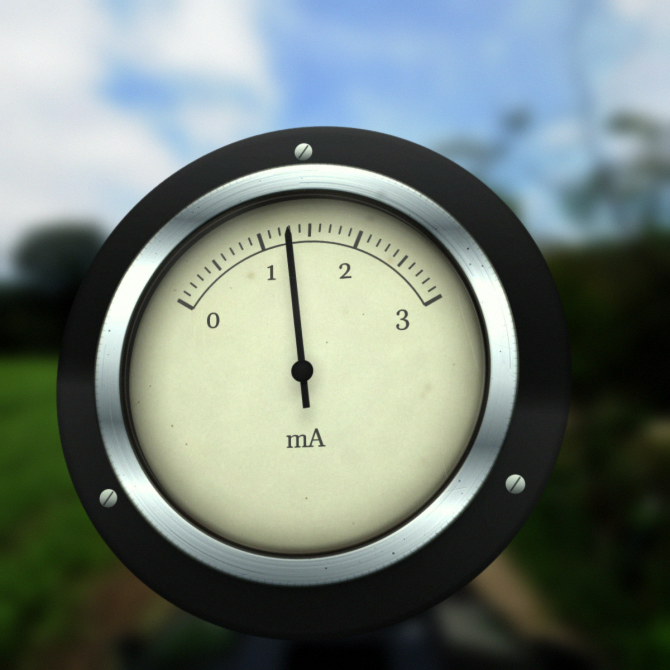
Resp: 1.3 mA
